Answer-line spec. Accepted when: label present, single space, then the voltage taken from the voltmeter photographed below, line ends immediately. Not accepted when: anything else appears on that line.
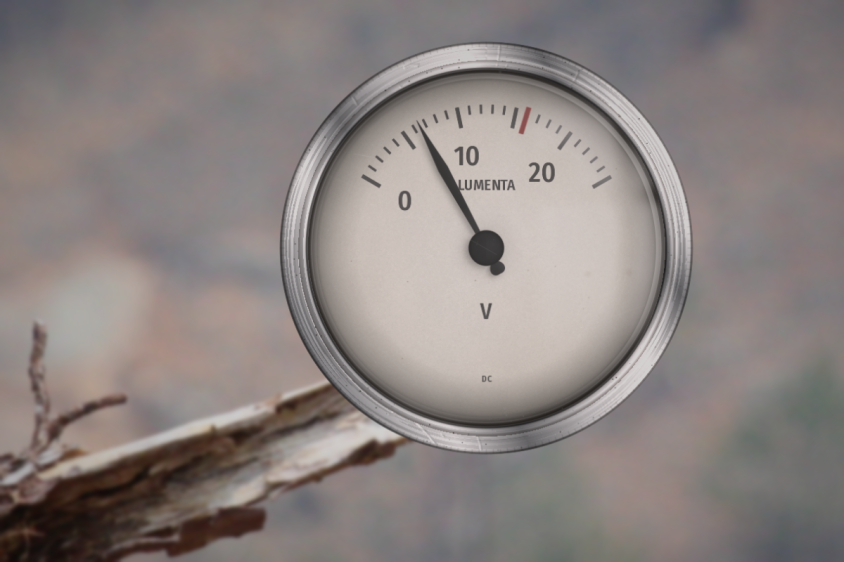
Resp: 6.5 V
